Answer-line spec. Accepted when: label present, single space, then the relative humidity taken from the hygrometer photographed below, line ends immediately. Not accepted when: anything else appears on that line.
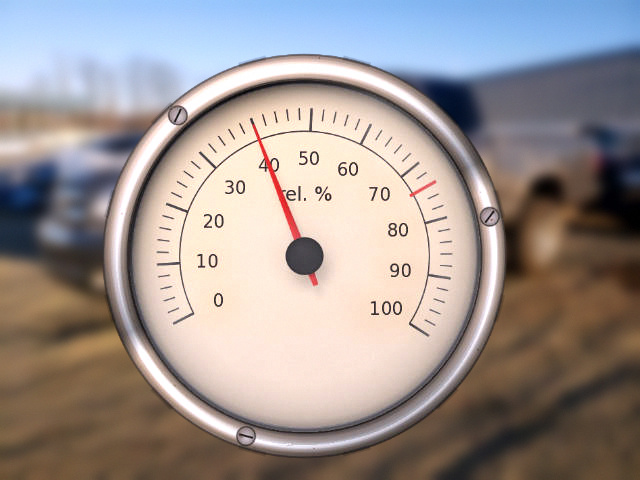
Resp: 40 %
